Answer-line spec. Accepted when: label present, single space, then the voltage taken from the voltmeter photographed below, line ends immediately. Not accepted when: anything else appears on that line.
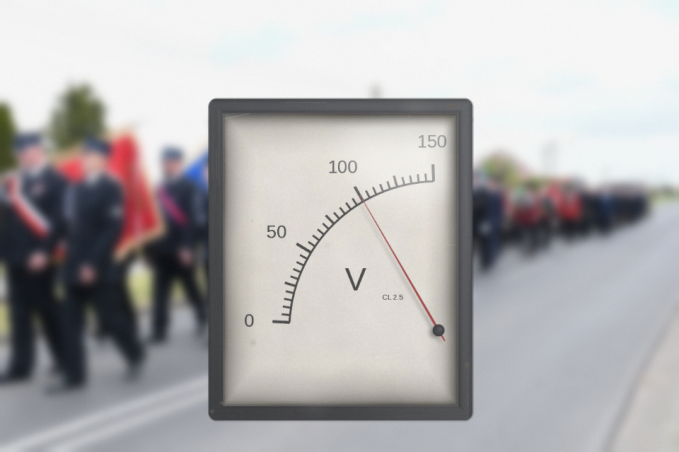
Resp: 100 V
